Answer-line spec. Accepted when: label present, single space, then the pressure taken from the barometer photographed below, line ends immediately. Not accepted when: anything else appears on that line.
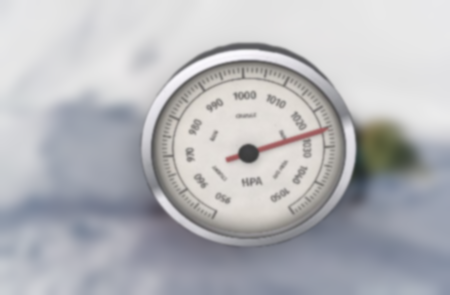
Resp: 1025 hPa
